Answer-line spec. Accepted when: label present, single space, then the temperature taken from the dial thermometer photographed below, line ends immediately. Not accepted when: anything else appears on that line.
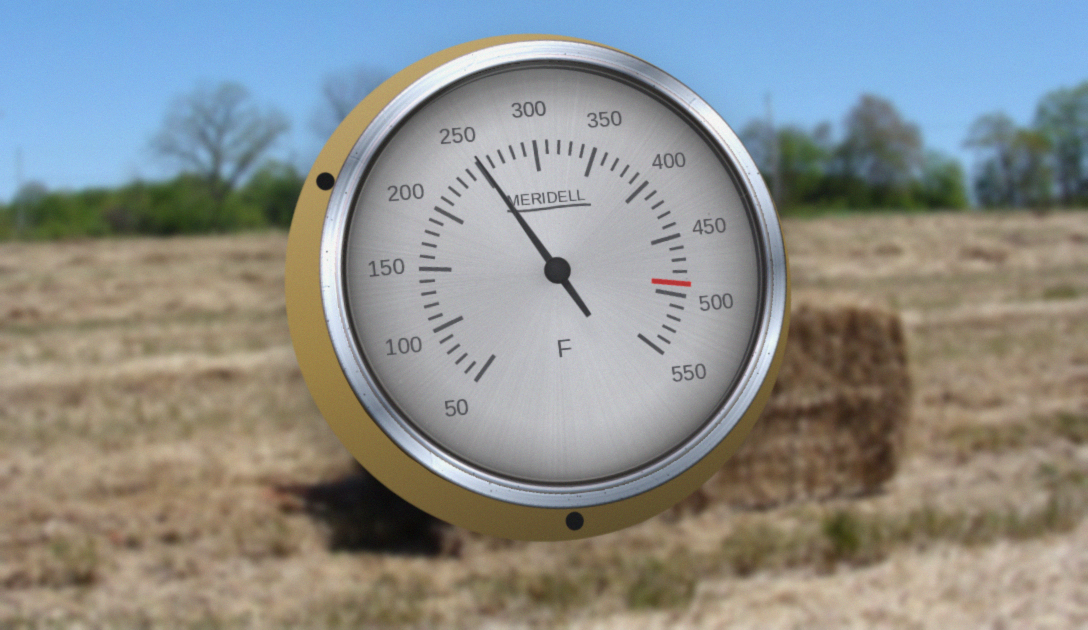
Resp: 250 °F
